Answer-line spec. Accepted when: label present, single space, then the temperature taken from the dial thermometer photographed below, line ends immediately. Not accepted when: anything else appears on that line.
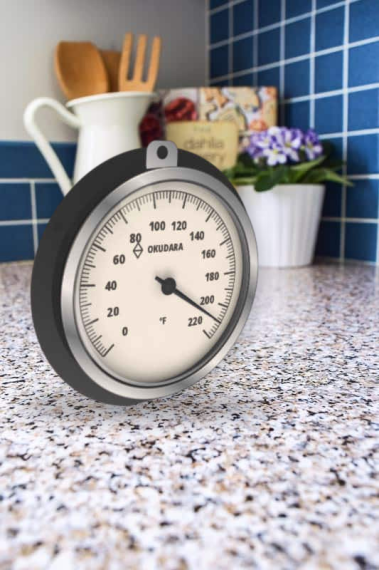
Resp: 210 °F
